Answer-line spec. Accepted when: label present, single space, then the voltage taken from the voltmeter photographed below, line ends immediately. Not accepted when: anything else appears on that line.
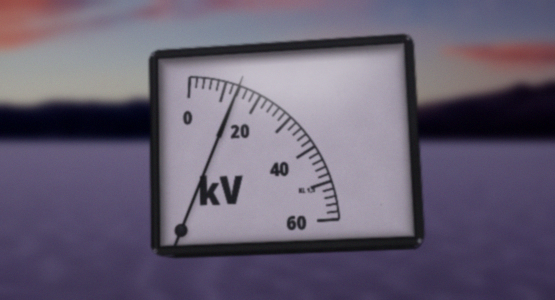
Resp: 14 kV
